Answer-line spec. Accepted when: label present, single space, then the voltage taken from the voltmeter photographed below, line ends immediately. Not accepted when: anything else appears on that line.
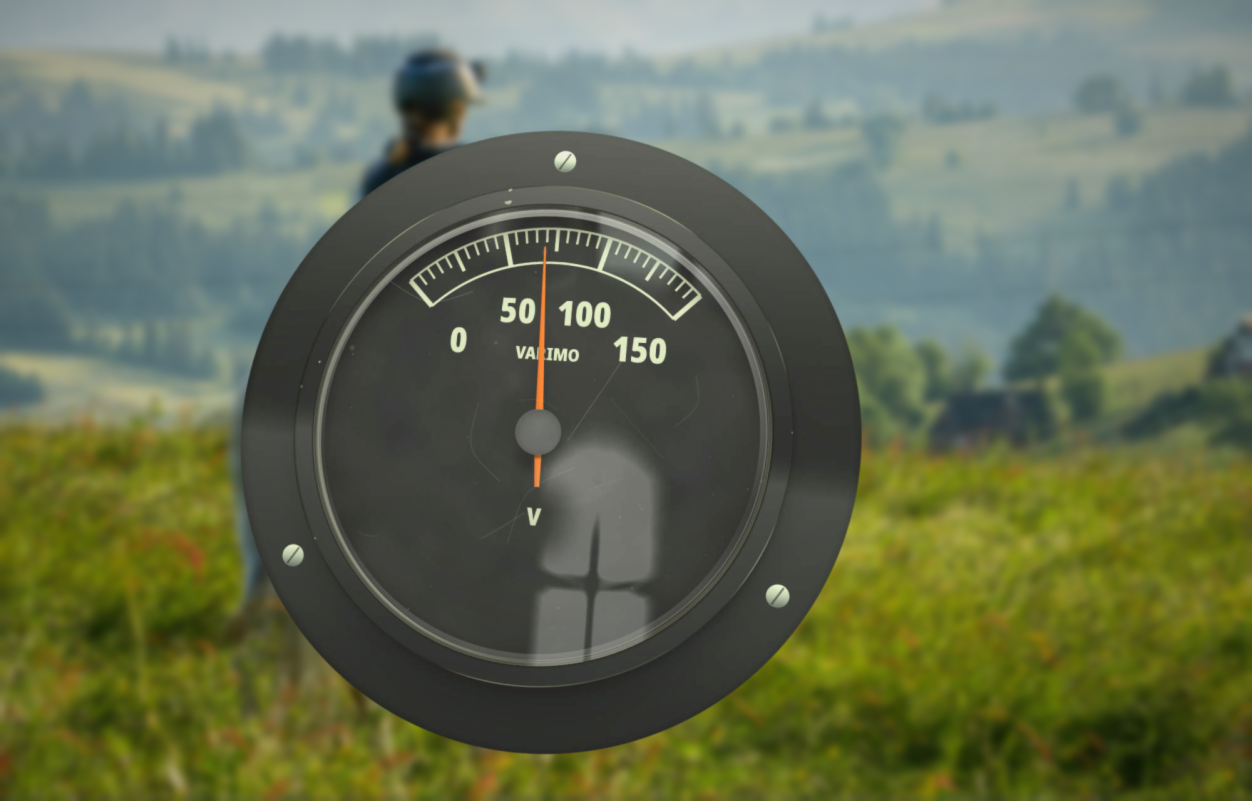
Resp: 70 V
